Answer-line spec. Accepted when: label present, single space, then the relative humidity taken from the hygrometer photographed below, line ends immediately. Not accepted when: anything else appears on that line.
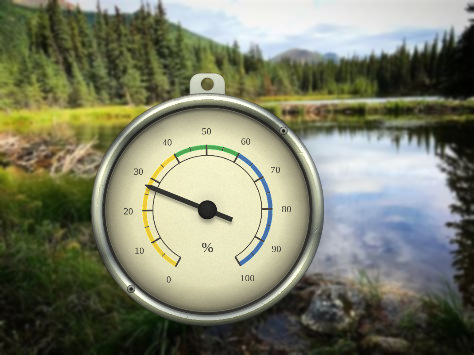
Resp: 27.5 %
